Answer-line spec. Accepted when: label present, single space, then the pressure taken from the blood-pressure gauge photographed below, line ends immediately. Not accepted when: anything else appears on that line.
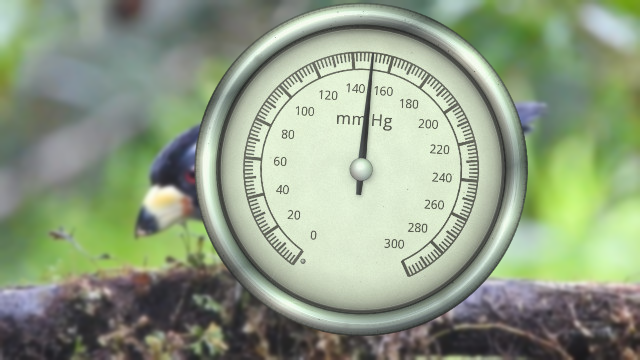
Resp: 150 mmHg
